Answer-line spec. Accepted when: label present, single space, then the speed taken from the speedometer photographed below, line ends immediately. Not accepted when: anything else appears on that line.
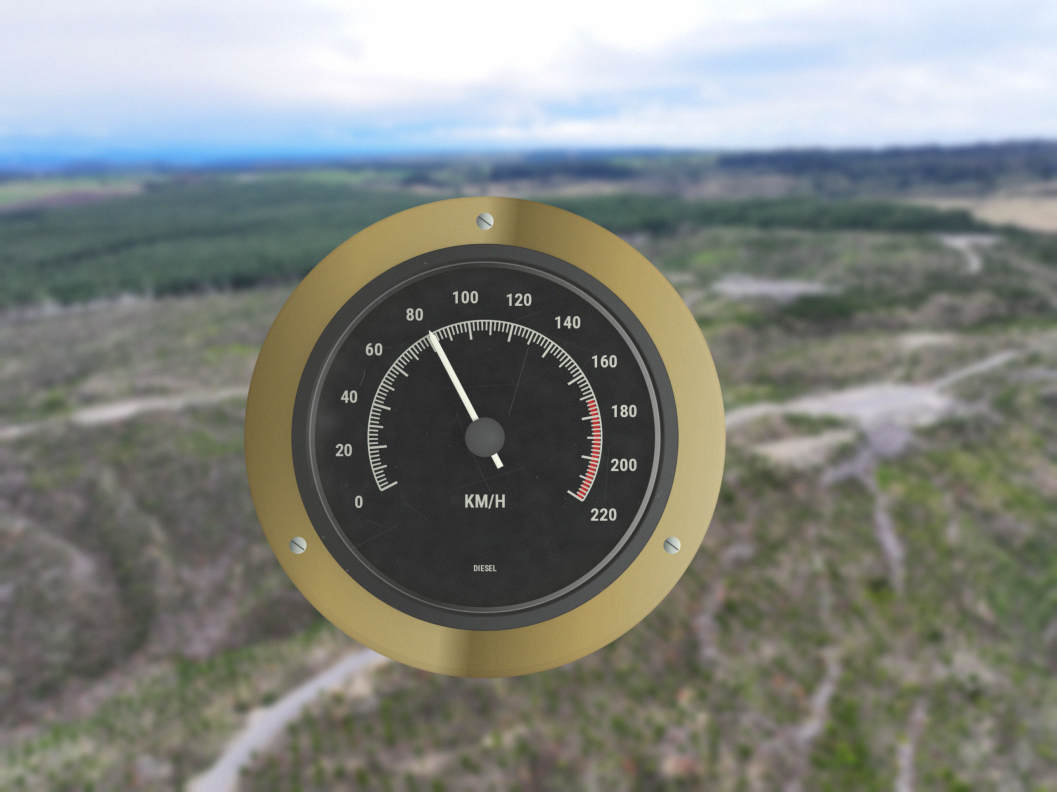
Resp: 82 km/h
